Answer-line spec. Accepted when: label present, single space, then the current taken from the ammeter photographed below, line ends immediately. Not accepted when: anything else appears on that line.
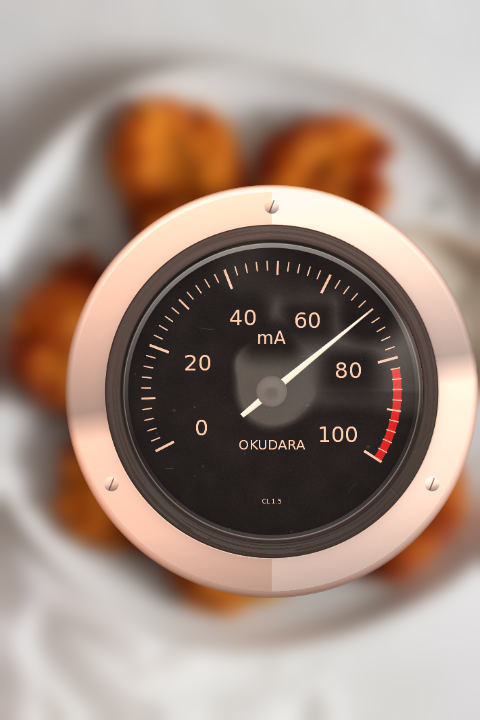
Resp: 70 mA
